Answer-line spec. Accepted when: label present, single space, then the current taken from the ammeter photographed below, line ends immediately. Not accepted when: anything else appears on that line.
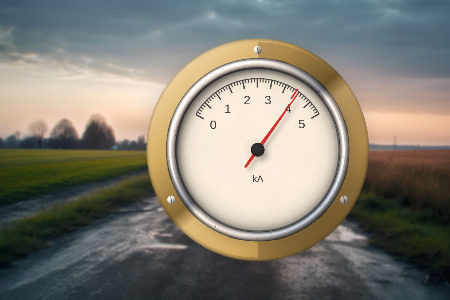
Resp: 4 kA
